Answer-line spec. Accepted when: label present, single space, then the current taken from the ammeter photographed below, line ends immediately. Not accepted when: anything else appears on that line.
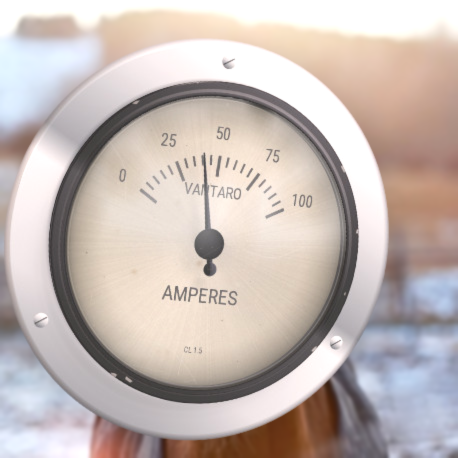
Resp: 40 A
